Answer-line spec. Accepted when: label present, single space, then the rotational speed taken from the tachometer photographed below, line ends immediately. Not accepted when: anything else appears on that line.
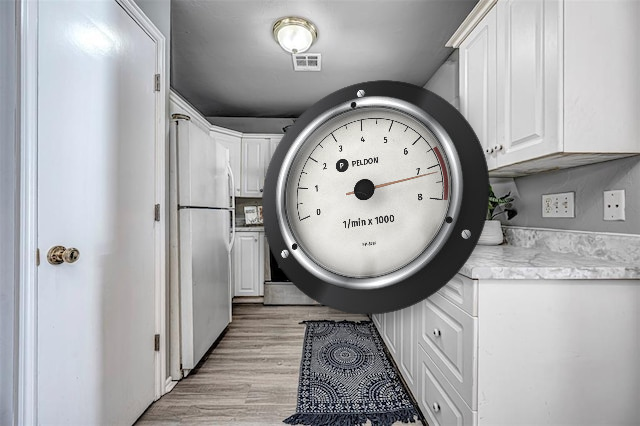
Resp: 7250 rpm
